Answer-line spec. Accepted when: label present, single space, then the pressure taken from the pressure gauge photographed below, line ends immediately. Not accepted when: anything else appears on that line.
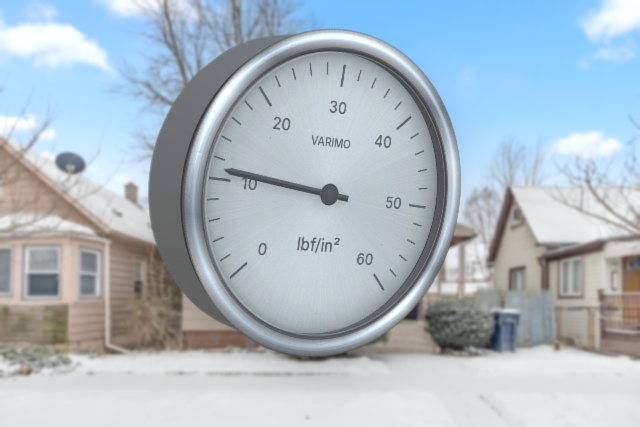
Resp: 11 psi
